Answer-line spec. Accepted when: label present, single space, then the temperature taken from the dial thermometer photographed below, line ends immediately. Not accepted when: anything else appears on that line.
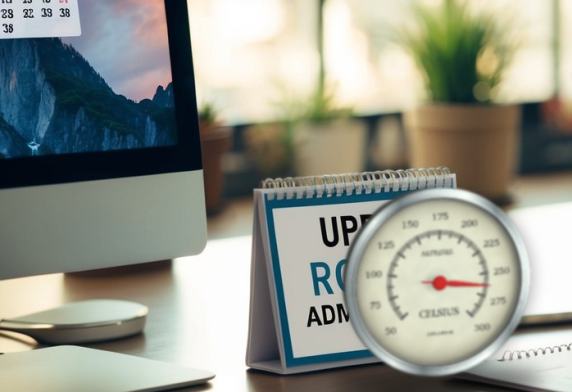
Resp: 262.5 °C
